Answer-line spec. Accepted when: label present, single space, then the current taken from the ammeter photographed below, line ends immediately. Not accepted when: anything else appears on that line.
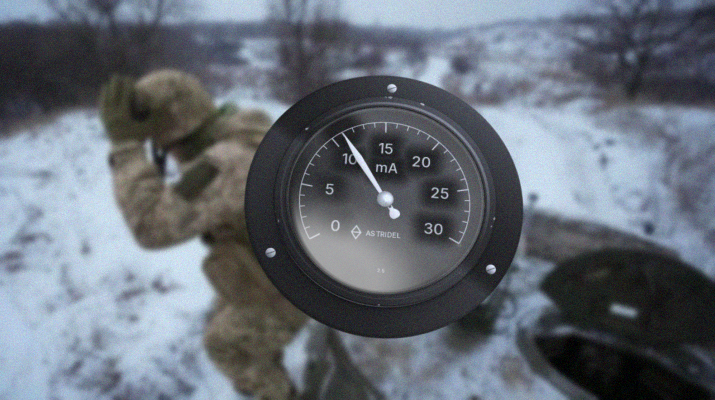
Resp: 11 mA
